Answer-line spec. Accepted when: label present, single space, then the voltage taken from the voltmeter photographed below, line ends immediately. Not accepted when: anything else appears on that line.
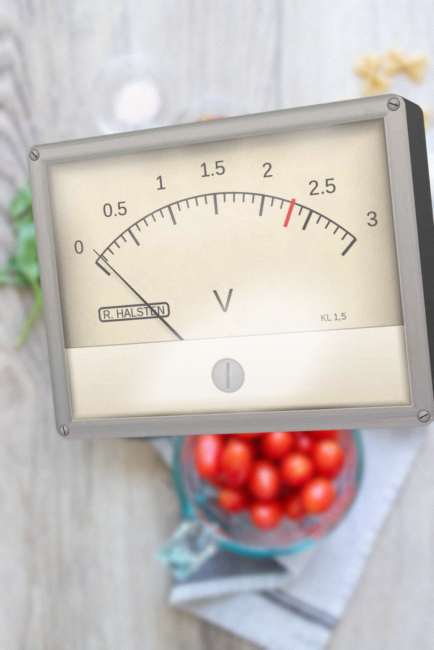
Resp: 0.1 V
